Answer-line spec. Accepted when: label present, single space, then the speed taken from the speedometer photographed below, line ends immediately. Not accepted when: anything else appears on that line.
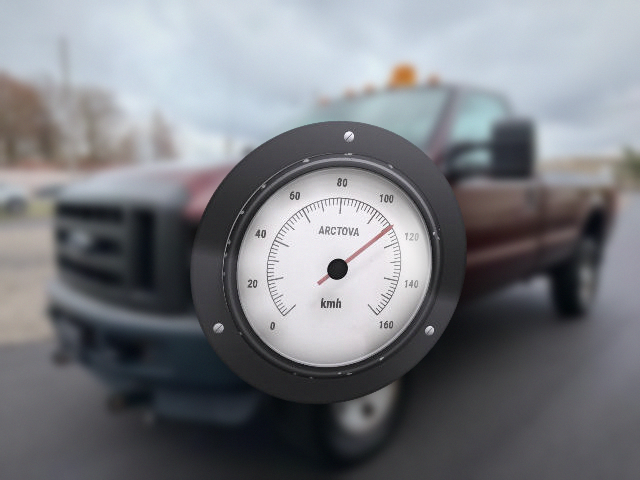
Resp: 110 km/h
